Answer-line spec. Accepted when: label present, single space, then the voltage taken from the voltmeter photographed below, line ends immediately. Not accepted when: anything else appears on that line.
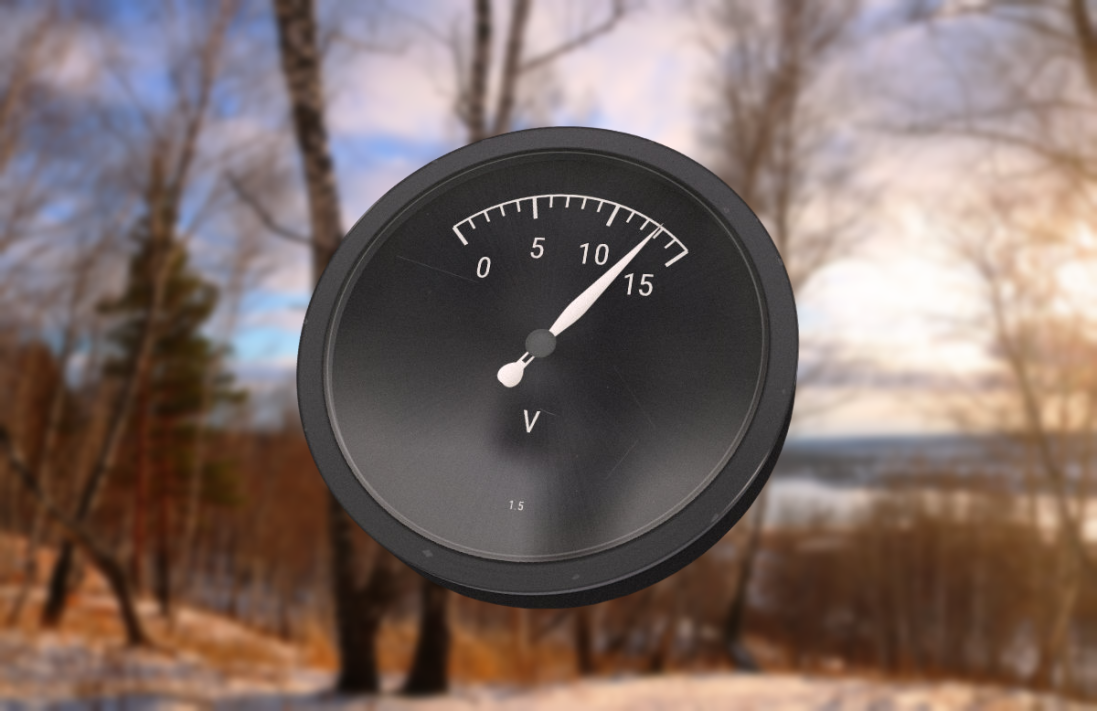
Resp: 13 V
